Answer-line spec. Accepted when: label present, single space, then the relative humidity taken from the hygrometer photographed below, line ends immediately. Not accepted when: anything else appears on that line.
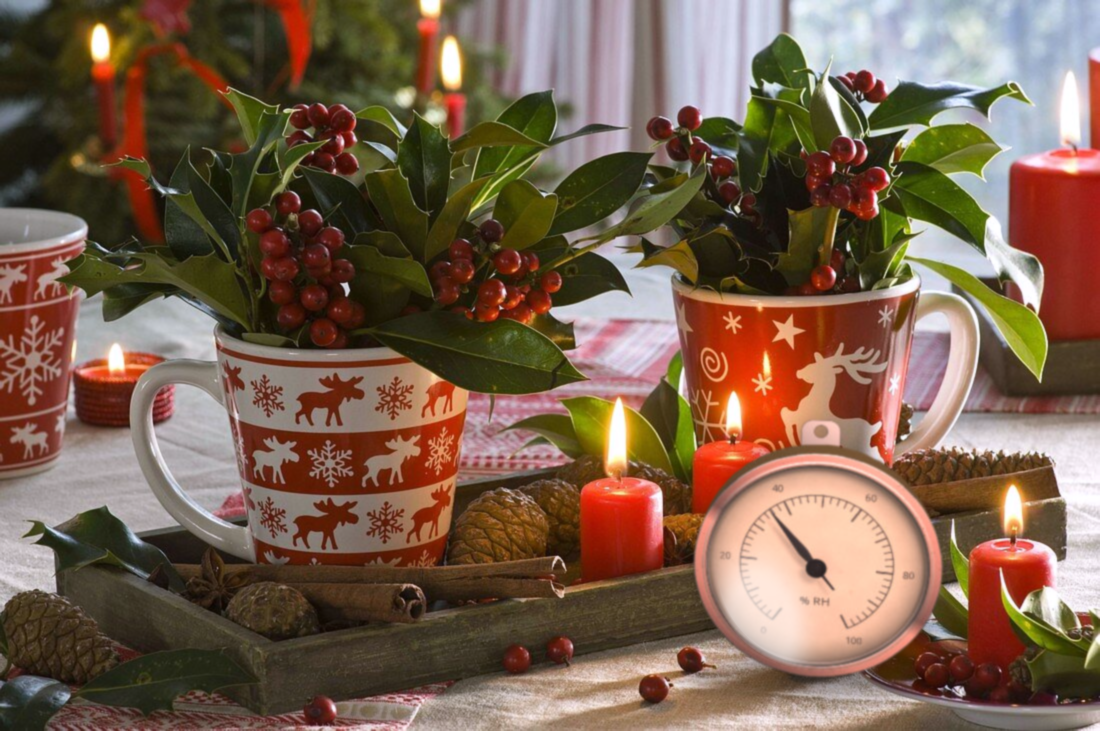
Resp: 36 %
